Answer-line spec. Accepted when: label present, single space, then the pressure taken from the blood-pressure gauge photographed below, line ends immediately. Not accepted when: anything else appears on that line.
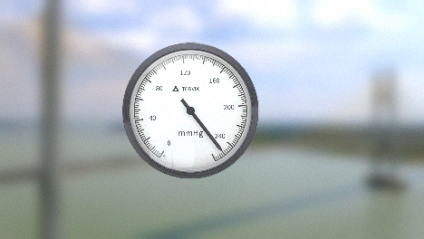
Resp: 250 mmHg
